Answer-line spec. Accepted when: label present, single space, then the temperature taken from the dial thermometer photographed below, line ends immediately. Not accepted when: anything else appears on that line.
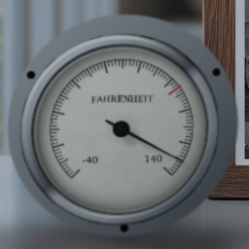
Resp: 130 °F
